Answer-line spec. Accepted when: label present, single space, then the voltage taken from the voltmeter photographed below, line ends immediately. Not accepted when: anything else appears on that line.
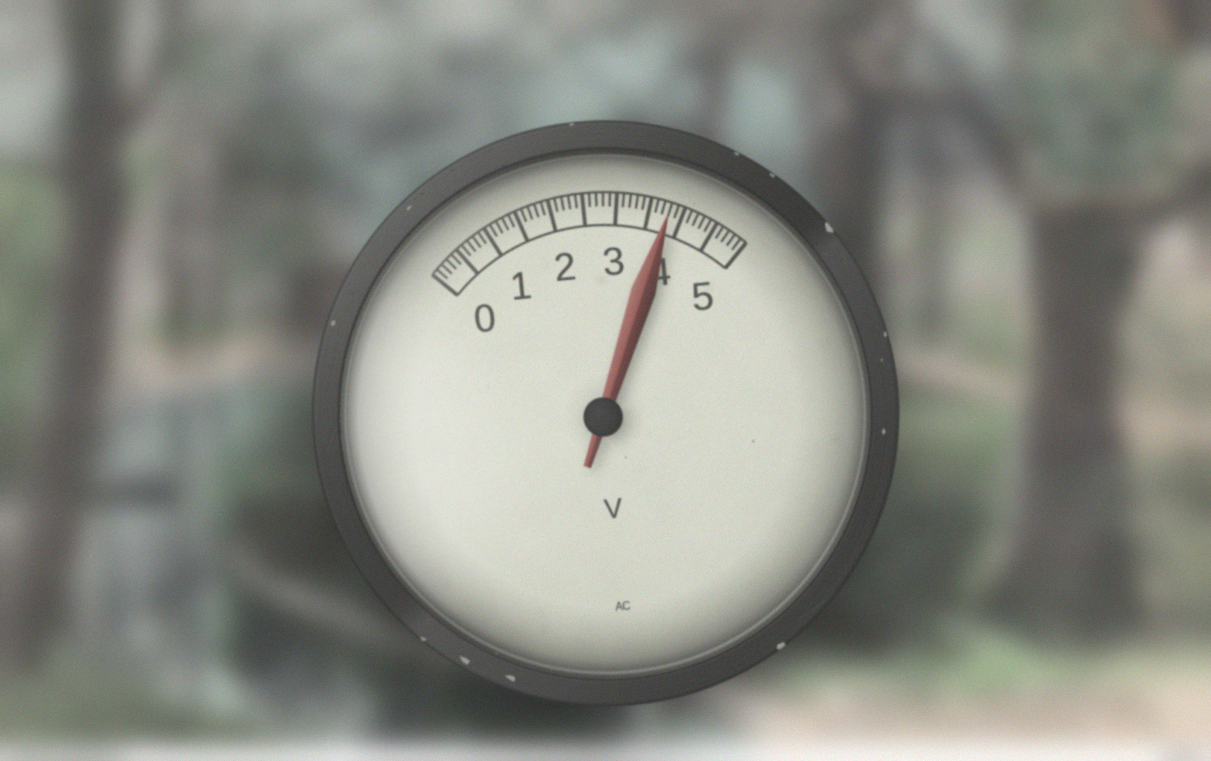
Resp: 3.8 V
